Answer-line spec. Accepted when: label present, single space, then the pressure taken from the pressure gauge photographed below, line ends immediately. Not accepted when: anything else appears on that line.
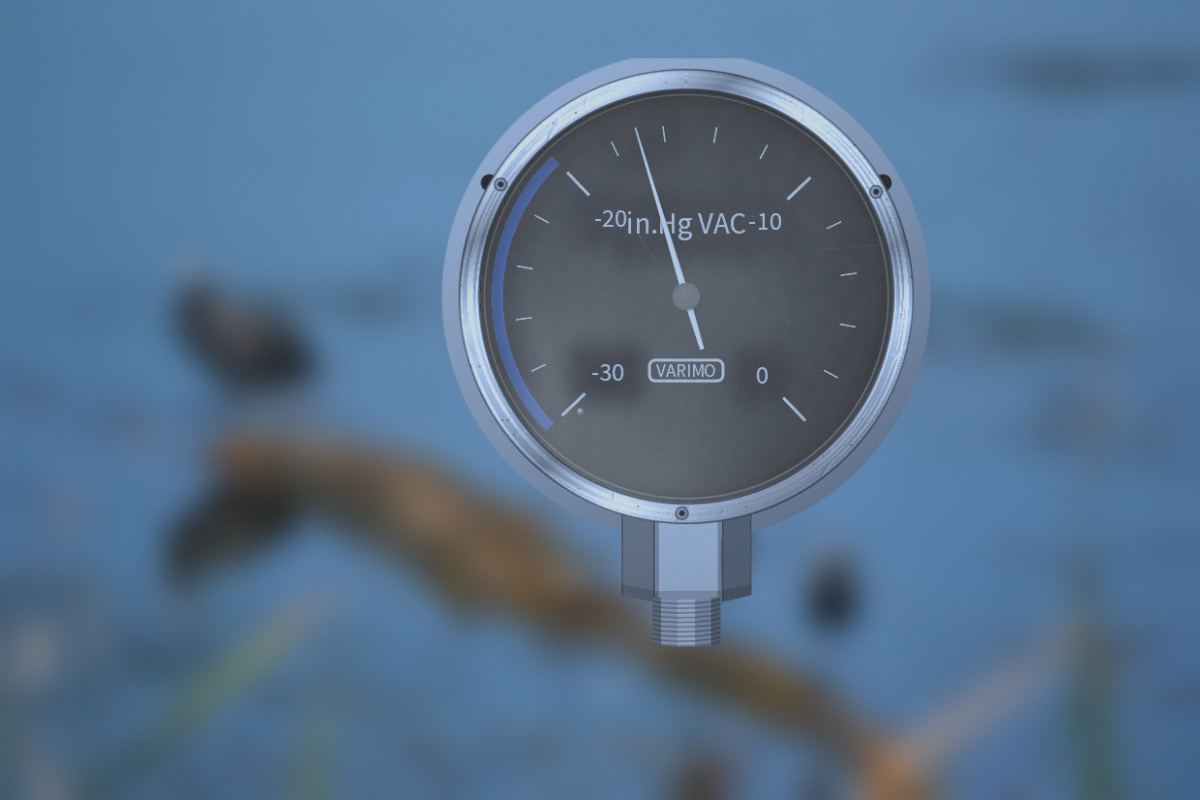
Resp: -17 inHg
